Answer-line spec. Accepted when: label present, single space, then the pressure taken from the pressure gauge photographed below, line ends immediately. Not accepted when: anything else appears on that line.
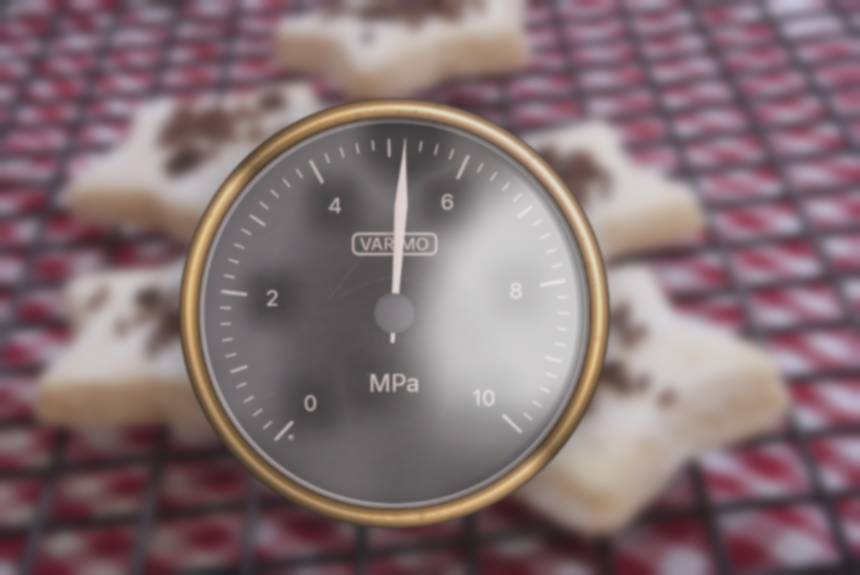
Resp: 5.2 MPa
